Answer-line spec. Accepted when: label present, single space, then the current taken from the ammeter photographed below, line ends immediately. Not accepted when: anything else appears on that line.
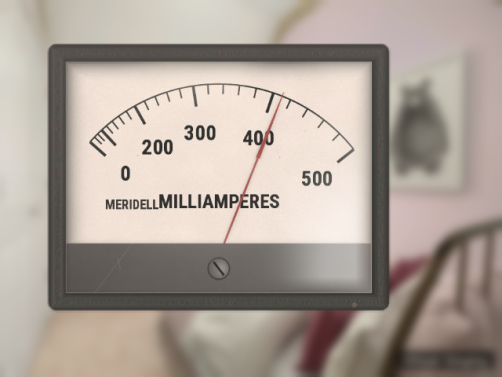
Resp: 410 mA
